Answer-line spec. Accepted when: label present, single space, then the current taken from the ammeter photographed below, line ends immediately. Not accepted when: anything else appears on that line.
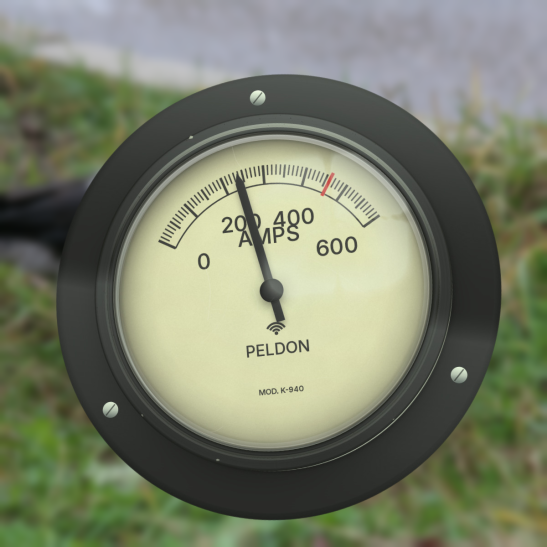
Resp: 240 A
